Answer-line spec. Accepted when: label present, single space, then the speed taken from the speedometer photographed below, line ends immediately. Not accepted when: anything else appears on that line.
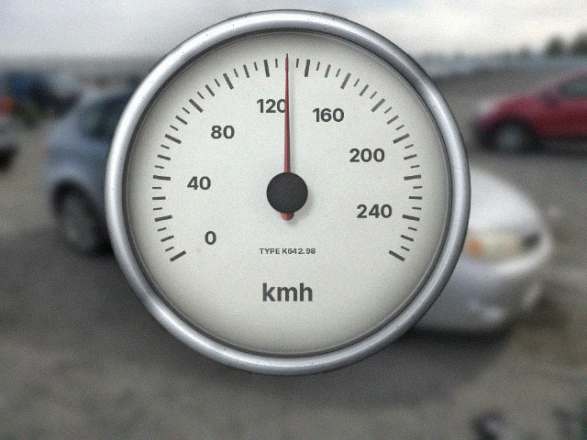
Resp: 130 km/h
